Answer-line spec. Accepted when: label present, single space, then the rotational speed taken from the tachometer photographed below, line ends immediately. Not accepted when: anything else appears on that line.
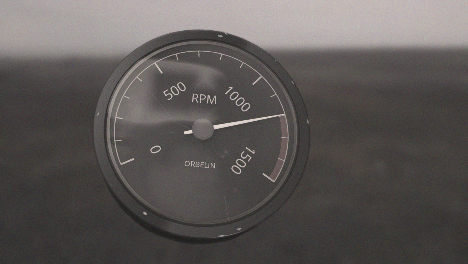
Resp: 1200 rpm
